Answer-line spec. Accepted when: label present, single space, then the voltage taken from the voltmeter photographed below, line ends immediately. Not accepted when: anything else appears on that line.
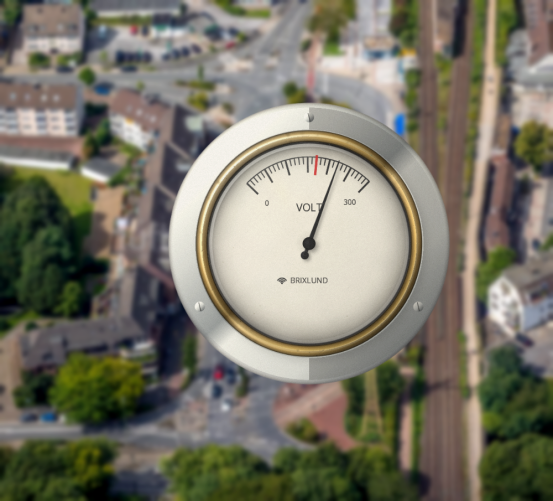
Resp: 220 V
